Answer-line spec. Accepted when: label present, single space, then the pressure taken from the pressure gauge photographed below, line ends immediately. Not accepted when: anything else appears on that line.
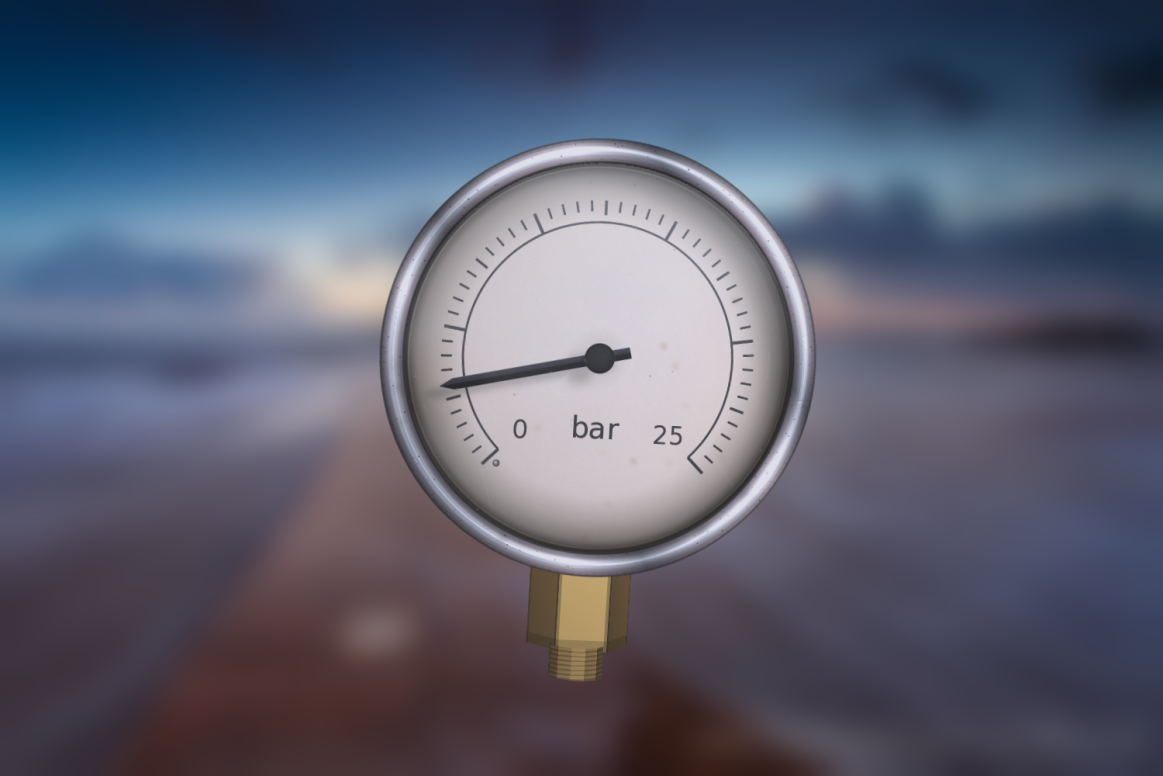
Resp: 3 bar
